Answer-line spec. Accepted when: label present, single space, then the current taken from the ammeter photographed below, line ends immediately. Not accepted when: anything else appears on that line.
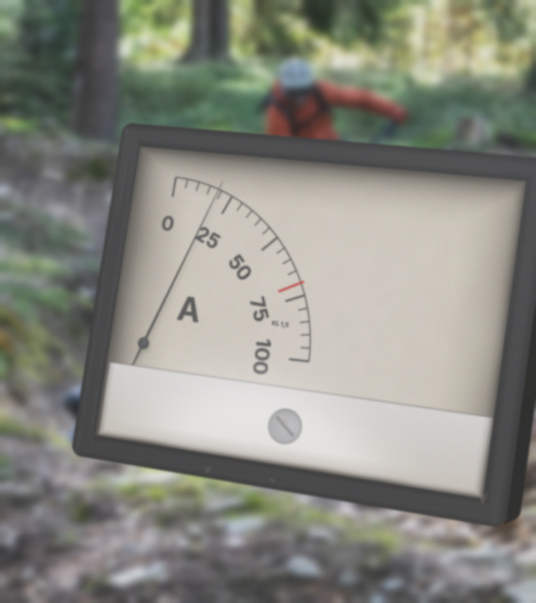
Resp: 20 A
